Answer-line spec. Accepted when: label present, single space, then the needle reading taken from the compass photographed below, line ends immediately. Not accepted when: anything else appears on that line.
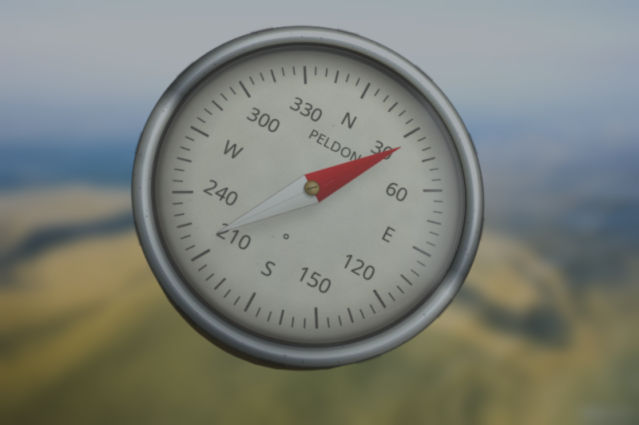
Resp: 35 °
